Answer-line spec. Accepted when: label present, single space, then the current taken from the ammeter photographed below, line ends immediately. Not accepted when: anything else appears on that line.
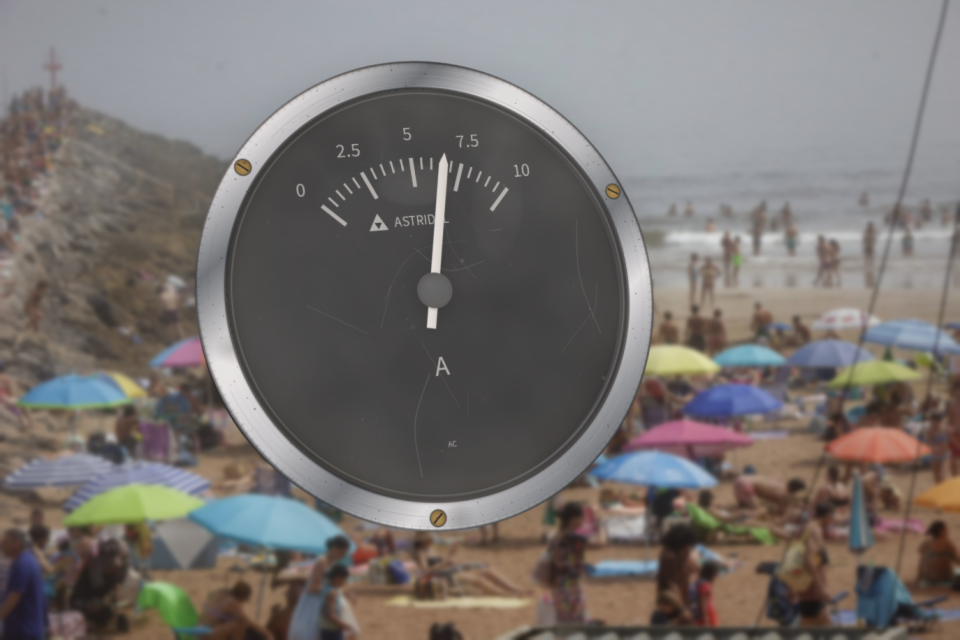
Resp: 6.5 A
